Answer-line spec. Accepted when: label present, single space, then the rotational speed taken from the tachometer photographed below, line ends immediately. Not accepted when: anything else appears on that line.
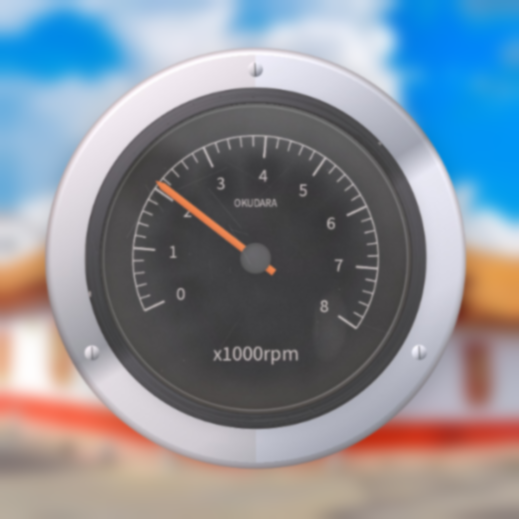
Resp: 2100 rpm
